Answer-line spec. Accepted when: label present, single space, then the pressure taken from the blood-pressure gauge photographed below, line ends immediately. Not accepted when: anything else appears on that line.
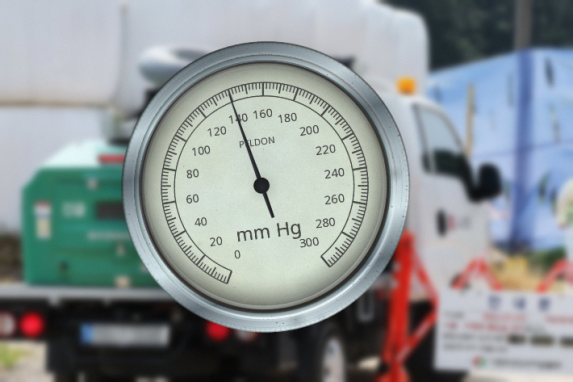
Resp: 140 mmHg
